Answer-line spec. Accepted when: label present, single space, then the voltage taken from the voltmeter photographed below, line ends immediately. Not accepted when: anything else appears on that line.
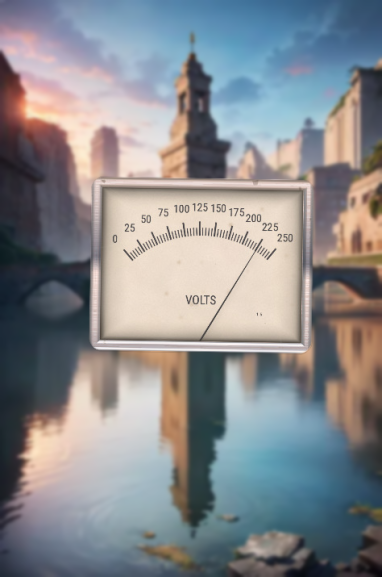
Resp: 225 V
